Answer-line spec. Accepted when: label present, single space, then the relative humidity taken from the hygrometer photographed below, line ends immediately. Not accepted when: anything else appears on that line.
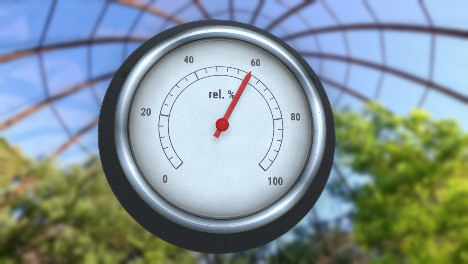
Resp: 60 %
